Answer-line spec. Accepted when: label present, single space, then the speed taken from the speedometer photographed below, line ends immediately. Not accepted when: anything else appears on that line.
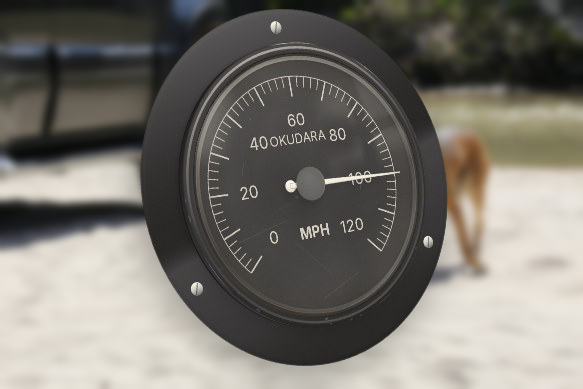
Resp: 100 mph
